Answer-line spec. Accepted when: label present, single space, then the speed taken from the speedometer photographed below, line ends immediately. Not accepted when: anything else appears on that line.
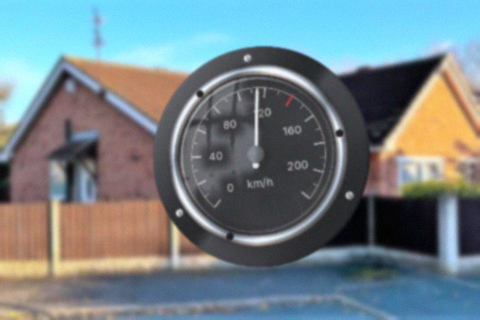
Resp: 115 km/h
